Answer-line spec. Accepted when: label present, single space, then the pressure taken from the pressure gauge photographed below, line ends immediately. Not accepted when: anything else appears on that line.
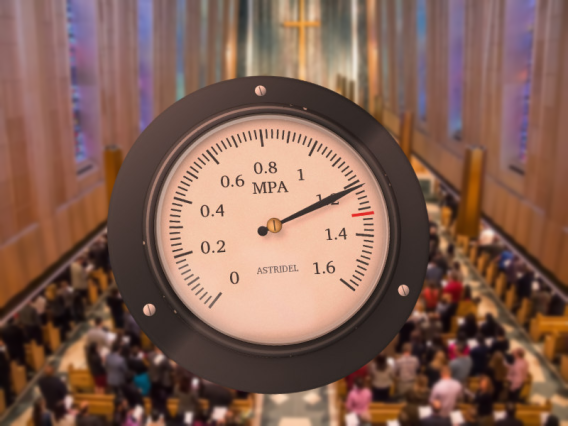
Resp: 1.22 MPa
